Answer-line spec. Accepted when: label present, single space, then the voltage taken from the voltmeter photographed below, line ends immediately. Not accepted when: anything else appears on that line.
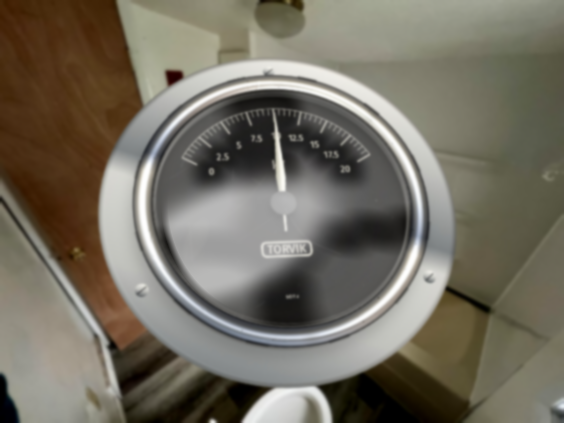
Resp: 10 kV
